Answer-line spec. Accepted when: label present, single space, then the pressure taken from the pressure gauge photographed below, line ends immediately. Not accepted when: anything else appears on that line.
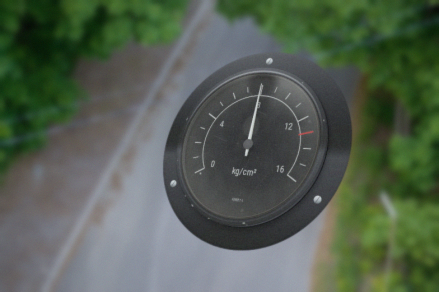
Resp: 8 kg/cm²
